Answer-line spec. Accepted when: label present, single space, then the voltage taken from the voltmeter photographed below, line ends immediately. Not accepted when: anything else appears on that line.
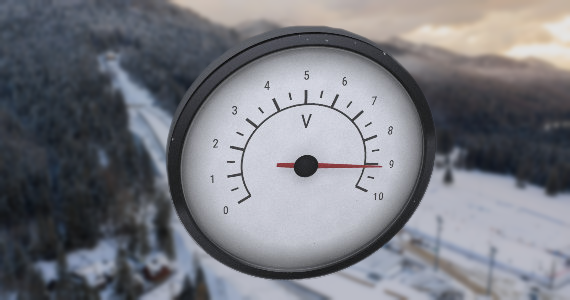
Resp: 9 V
